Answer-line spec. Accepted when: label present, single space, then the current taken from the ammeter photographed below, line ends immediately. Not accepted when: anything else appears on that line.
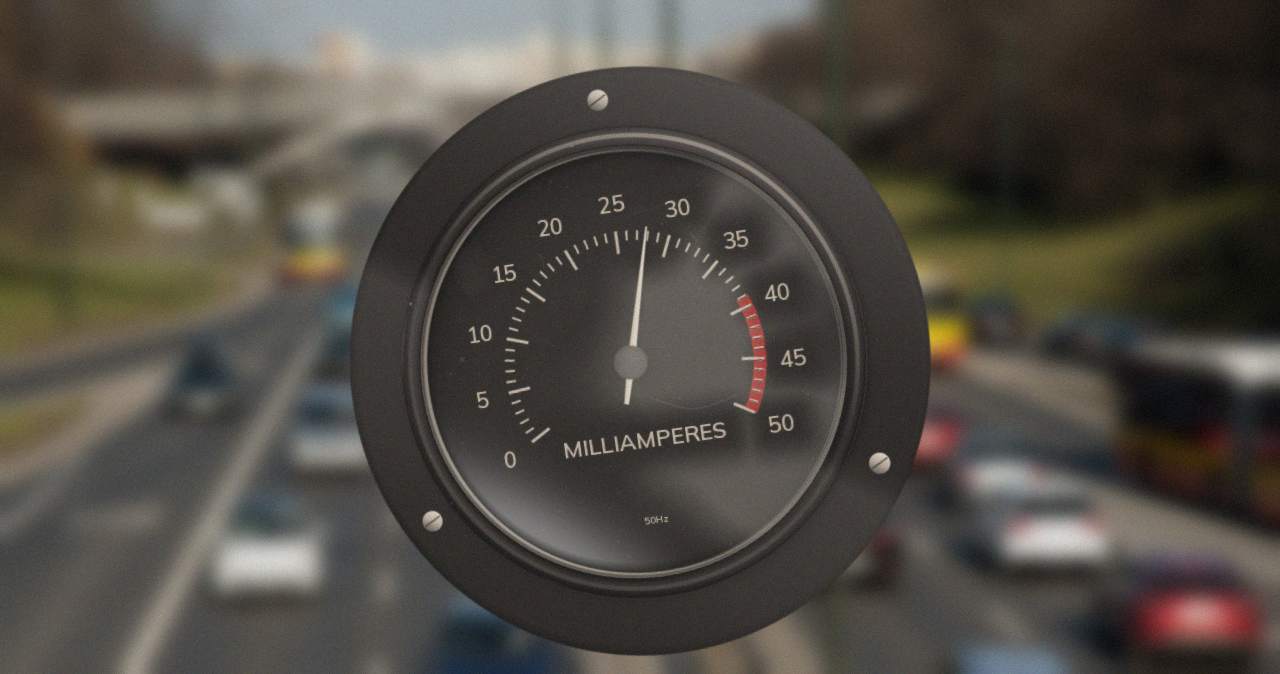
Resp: 28 mA
